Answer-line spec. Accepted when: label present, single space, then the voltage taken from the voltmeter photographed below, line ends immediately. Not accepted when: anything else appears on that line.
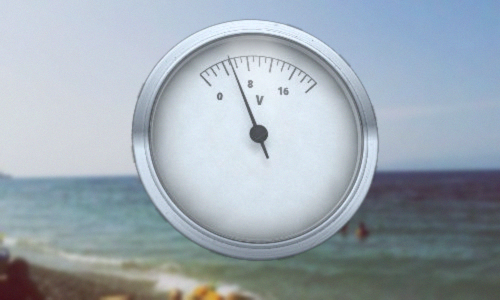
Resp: 5 V
